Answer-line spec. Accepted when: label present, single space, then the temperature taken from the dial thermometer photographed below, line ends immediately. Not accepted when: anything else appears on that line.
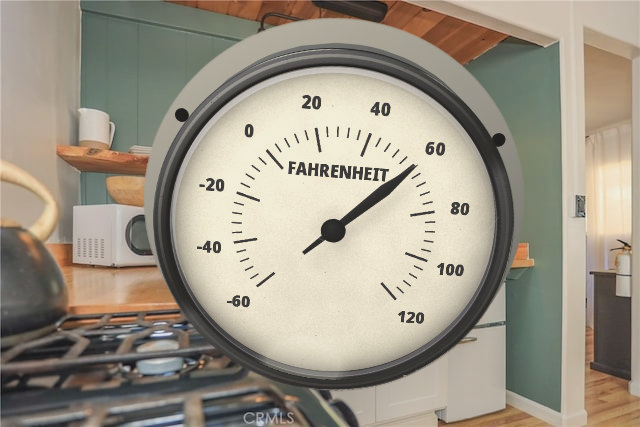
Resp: 60 °F
